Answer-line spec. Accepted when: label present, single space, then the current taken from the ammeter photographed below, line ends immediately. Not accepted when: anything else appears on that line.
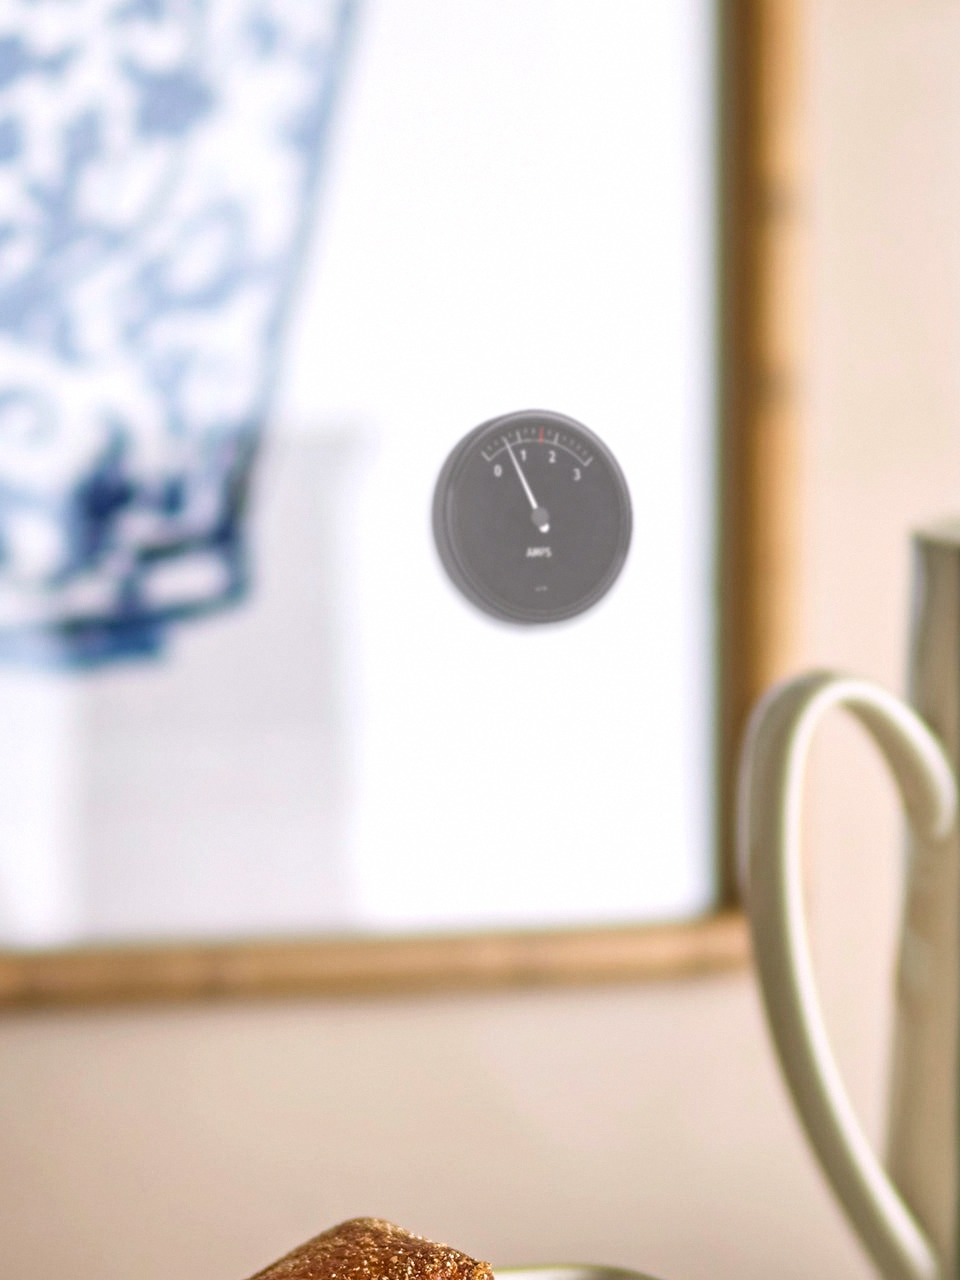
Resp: 0.6 A
